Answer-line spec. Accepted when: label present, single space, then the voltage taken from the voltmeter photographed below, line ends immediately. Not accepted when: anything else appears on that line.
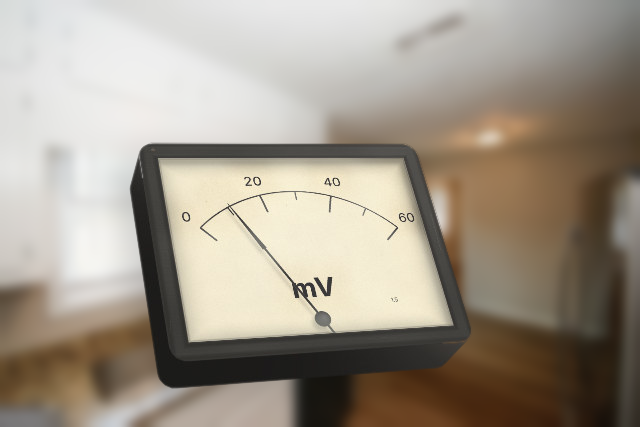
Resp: 10 mV
